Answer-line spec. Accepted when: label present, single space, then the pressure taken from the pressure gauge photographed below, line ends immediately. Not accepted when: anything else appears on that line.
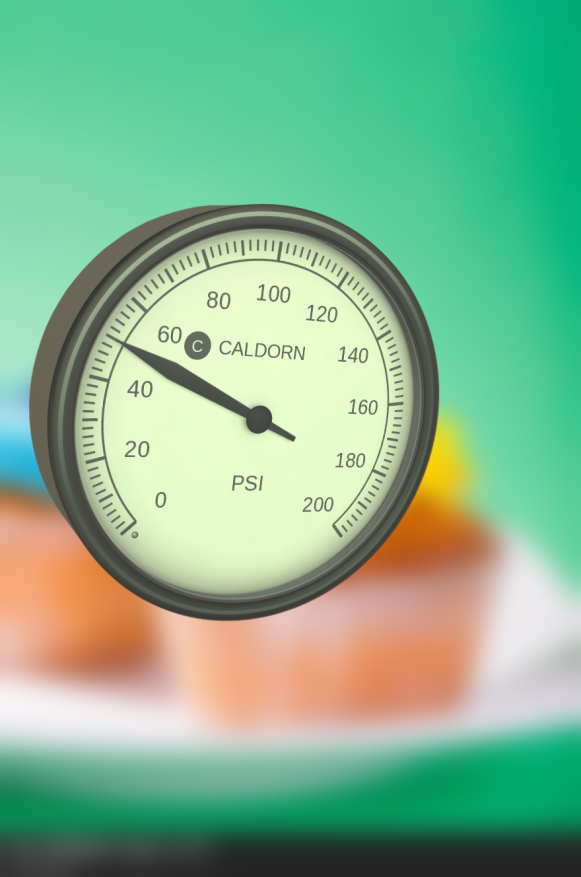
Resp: 50 psi
